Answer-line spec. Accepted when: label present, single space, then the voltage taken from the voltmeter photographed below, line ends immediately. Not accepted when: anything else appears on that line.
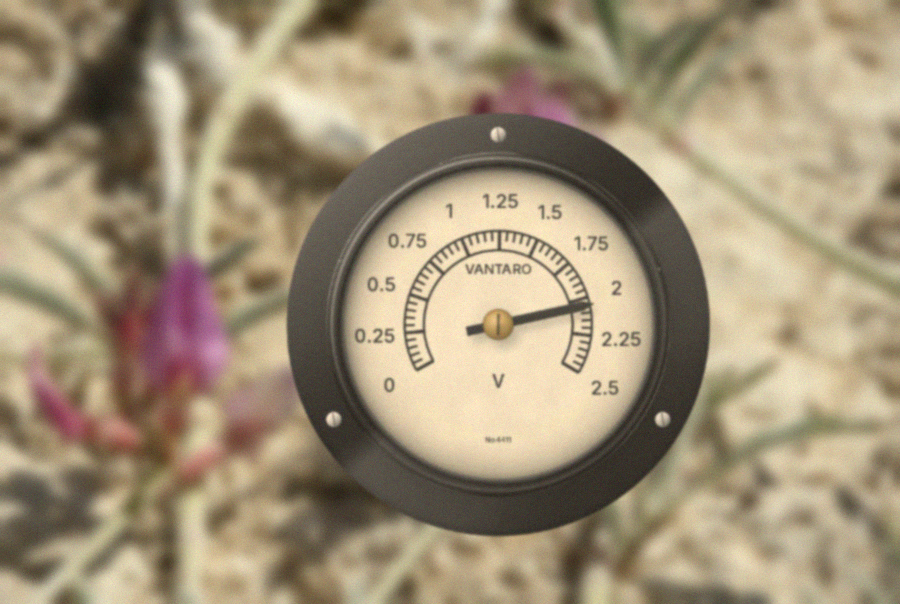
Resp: 2.05 V
